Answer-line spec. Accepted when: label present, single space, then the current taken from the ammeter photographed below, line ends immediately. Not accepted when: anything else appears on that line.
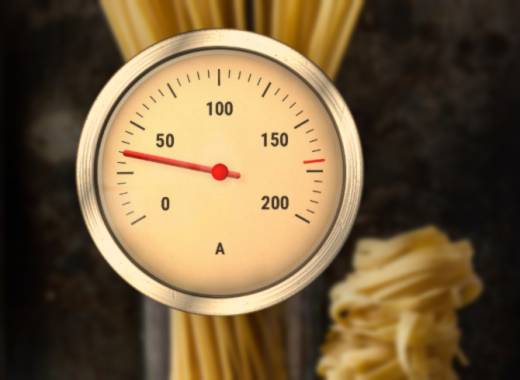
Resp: 35 A
